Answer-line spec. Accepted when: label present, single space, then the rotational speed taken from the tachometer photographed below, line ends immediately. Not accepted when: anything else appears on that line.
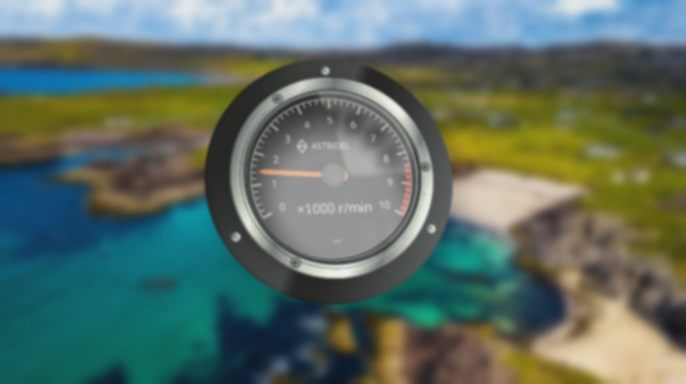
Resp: 1400 rpm
